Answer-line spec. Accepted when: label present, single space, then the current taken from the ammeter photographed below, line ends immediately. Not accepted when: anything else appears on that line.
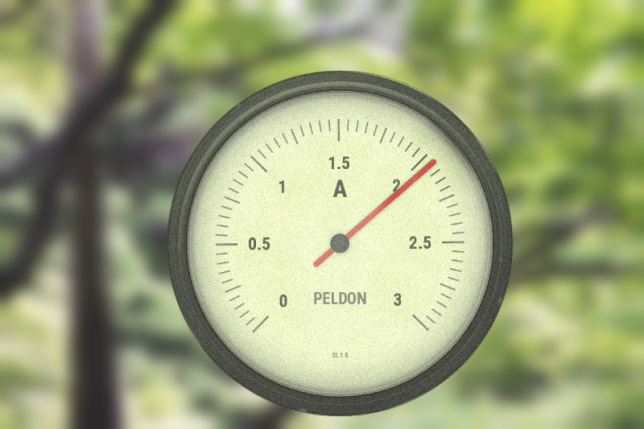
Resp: 2.05 A
